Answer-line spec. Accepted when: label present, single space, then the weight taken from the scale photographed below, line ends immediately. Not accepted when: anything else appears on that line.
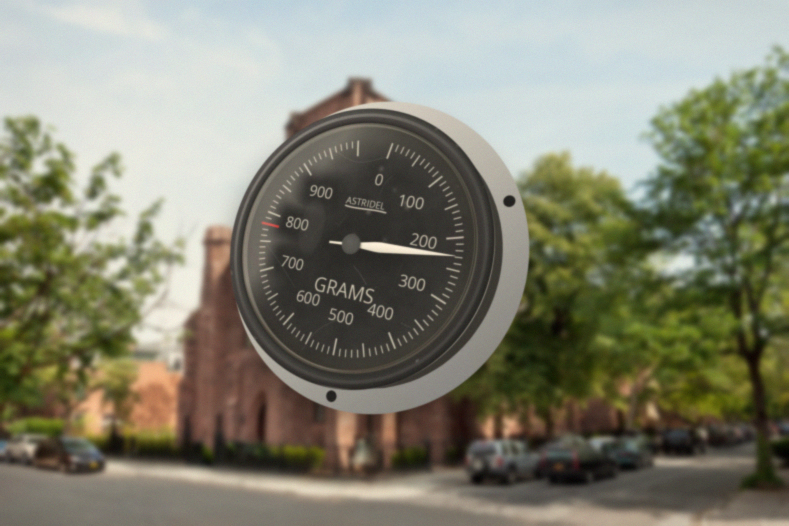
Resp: 230 g
